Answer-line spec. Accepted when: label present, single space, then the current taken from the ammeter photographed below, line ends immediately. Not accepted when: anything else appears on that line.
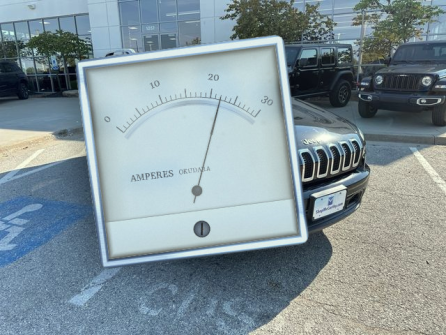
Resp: 22 A
